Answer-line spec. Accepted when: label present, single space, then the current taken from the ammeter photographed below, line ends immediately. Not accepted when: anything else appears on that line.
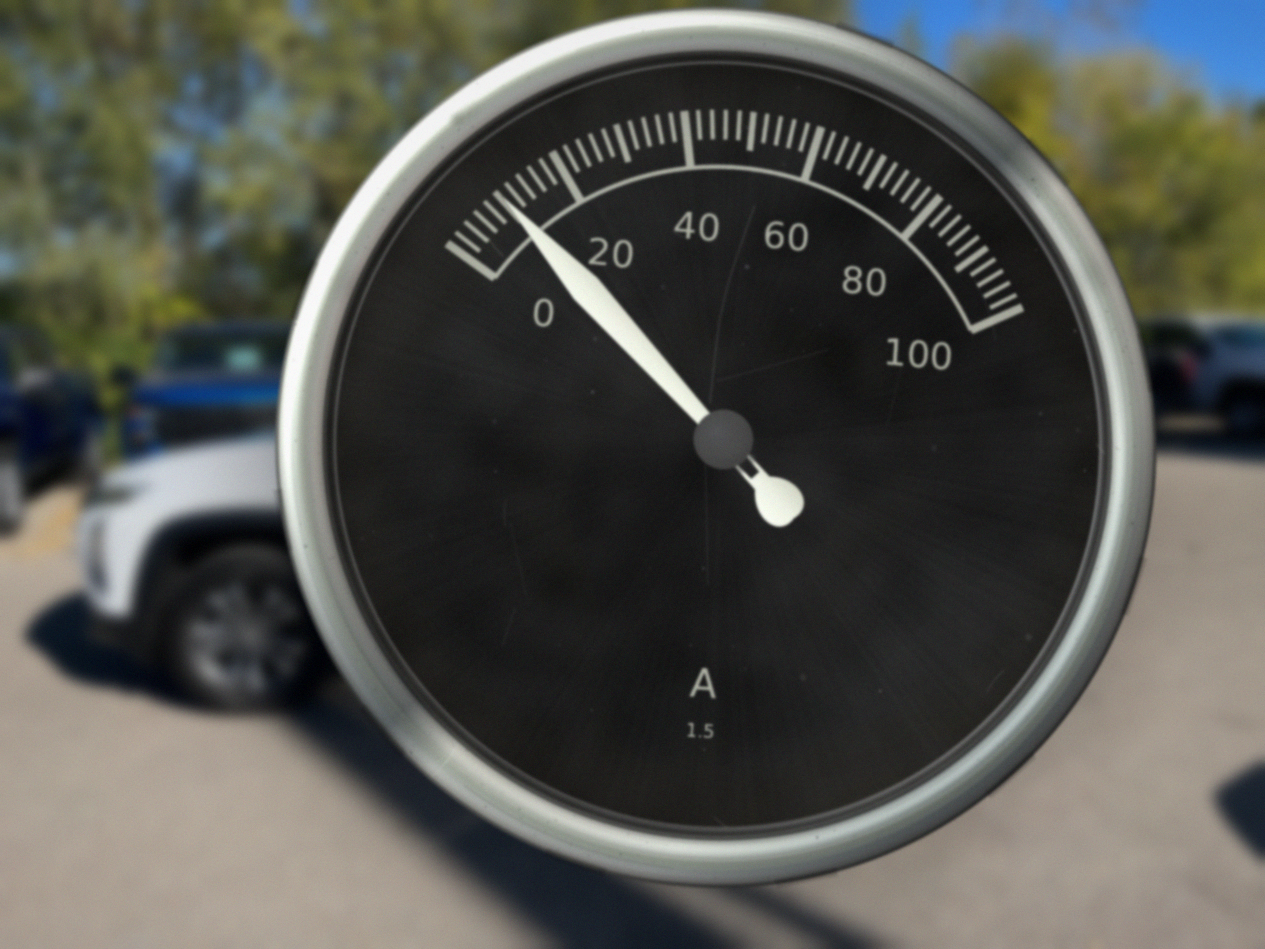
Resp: 10 A
